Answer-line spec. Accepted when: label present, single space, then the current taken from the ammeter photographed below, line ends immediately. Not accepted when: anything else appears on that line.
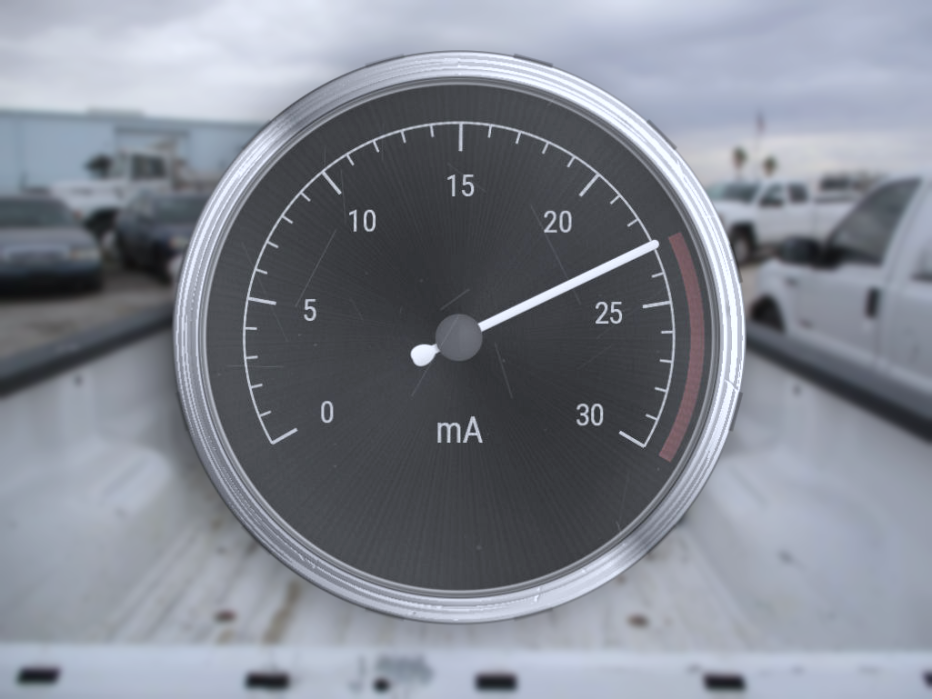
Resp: 23 mA
